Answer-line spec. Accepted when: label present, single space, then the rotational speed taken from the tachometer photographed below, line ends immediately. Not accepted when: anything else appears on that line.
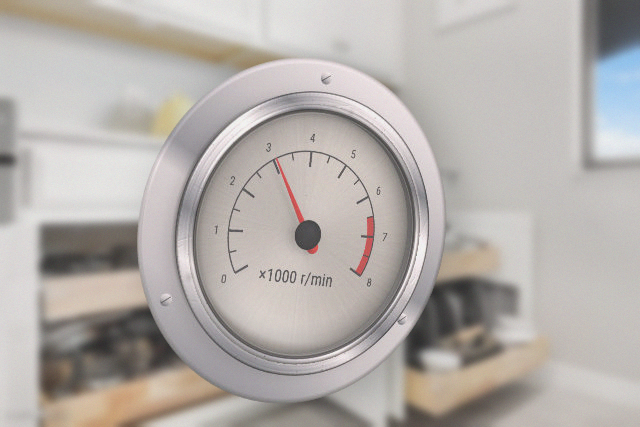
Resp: 3000 rpm
